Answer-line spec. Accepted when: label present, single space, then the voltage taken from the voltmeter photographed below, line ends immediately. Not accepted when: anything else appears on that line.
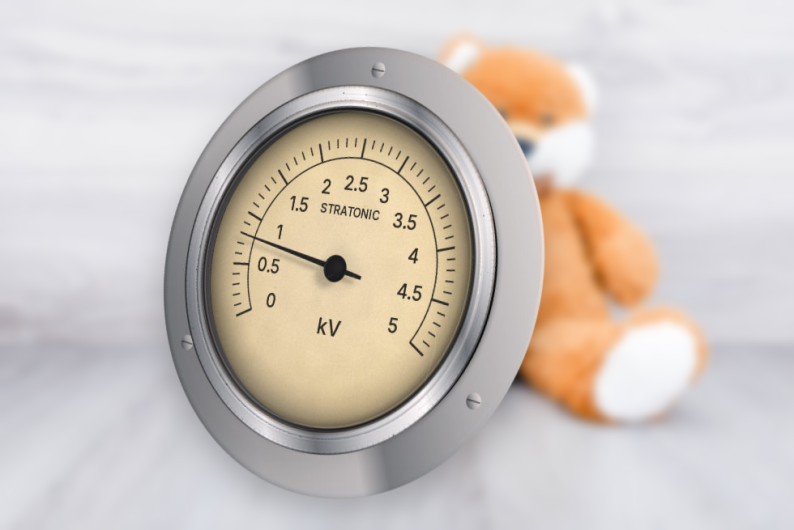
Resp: 0.8 kV
